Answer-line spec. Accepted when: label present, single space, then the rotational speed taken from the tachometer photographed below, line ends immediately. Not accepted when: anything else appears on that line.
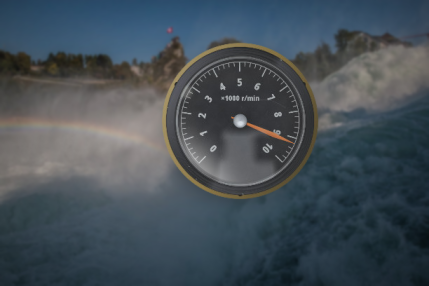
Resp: 9200 rpm
